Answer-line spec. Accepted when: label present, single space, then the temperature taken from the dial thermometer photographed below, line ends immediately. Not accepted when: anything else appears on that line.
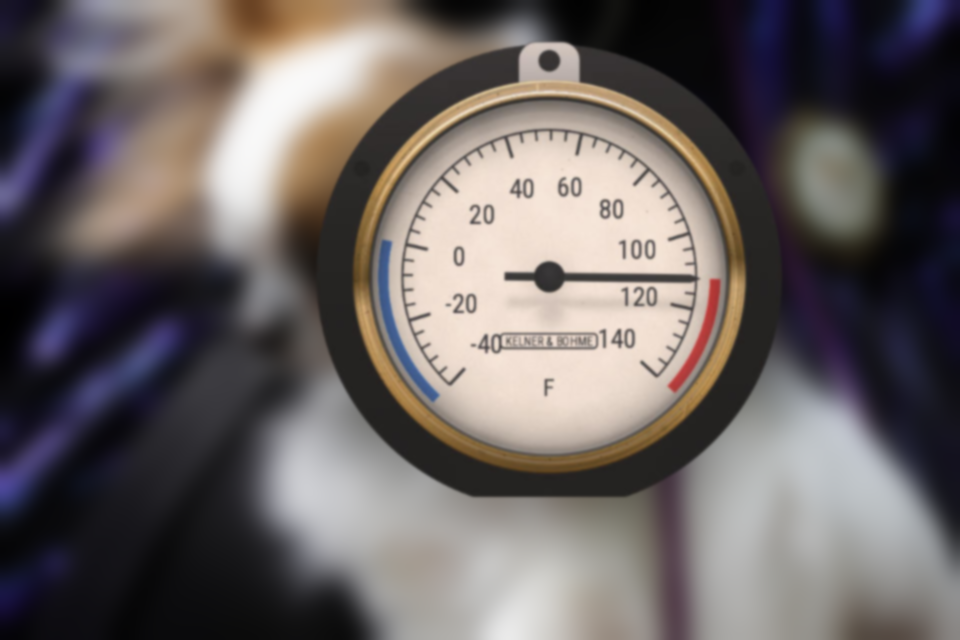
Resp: 112 °F
